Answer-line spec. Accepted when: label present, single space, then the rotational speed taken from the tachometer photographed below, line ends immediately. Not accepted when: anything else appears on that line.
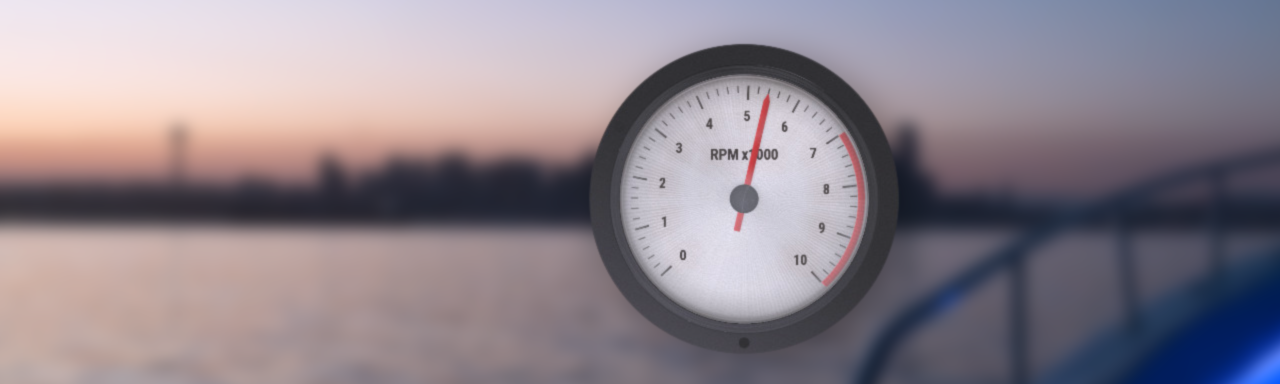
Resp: 5400 rpm
